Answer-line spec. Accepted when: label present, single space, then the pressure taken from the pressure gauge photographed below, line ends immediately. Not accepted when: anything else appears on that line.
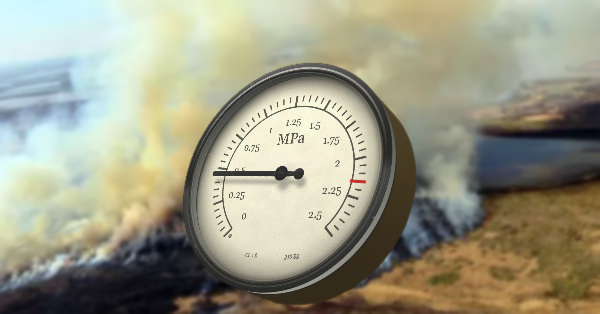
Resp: 0.45 MPa
